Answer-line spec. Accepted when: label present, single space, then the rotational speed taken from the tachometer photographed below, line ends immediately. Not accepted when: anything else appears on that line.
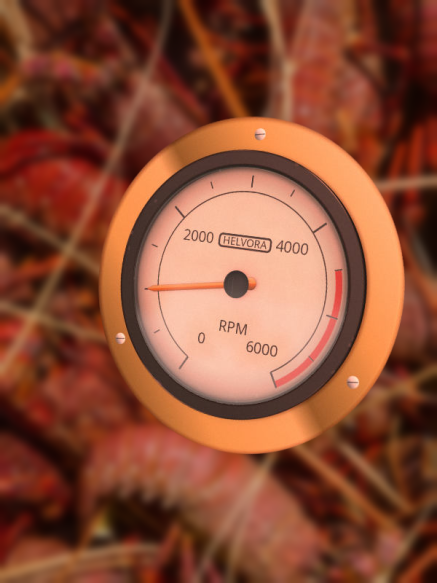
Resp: 1000 rpm
